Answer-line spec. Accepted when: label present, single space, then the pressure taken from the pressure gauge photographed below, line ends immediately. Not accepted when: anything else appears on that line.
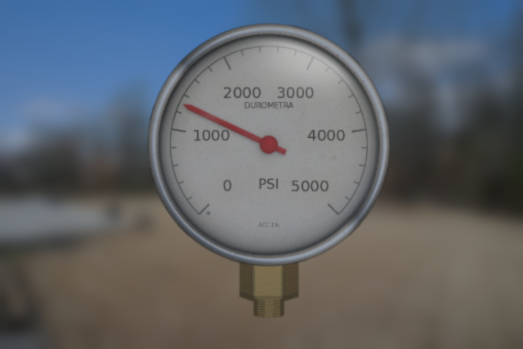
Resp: 1300 psi
